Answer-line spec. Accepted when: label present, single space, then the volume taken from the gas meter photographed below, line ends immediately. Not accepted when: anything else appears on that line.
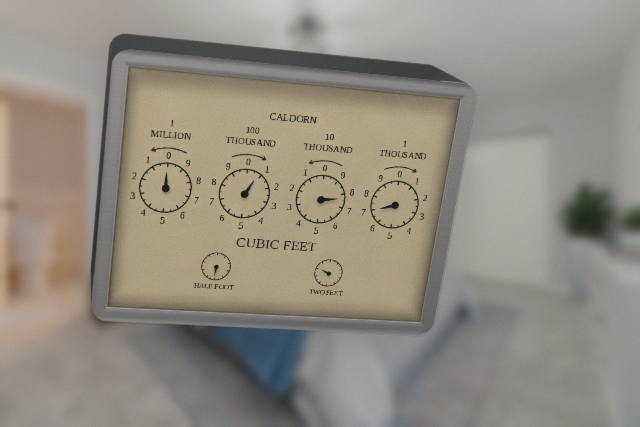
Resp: 7700 ft³
